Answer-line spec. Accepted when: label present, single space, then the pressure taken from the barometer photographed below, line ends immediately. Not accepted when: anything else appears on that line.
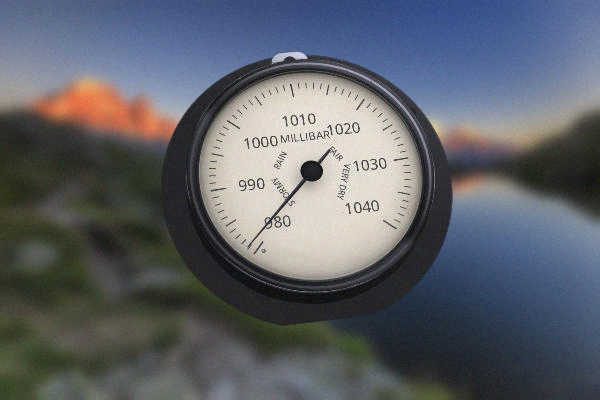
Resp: 981 mbar
